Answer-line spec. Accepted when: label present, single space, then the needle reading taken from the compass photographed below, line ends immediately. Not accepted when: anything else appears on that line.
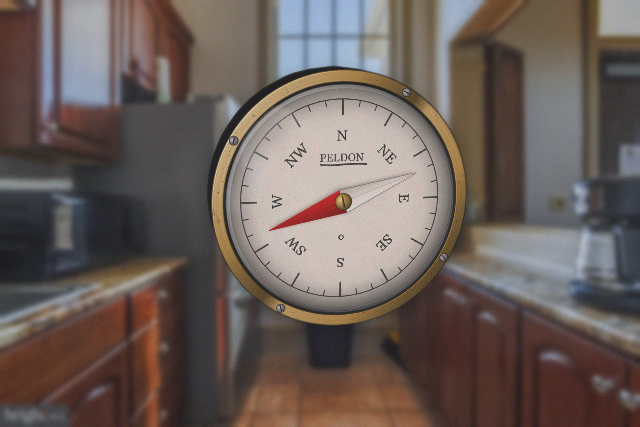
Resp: 250 °
